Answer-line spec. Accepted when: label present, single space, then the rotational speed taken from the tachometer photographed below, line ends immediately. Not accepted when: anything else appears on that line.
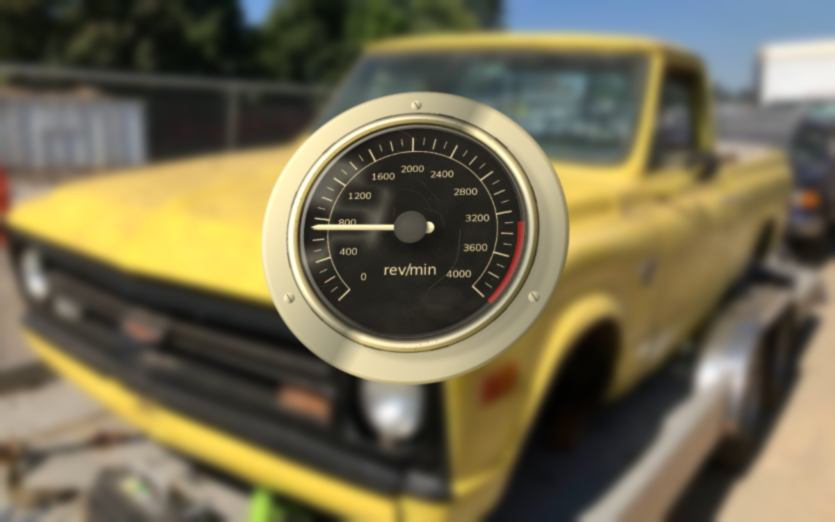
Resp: 700 rpm
